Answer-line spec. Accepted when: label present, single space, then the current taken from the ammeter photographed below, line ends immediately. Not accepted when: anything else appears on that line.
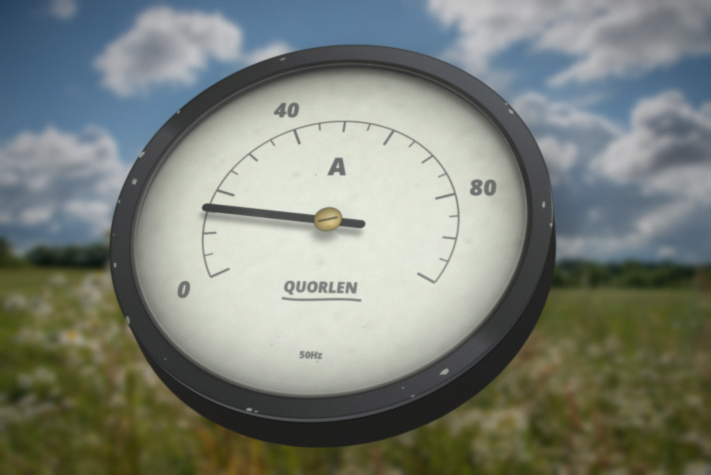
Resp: 15 A
